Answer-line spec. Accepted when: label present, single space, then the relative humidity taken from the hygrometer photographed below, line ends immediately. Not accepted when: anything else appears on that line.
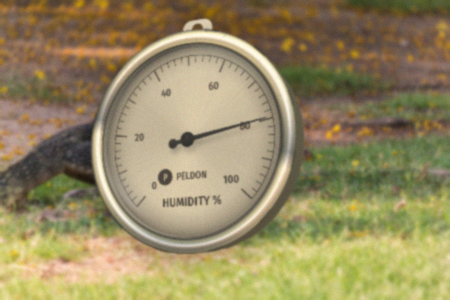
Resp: 80 %
